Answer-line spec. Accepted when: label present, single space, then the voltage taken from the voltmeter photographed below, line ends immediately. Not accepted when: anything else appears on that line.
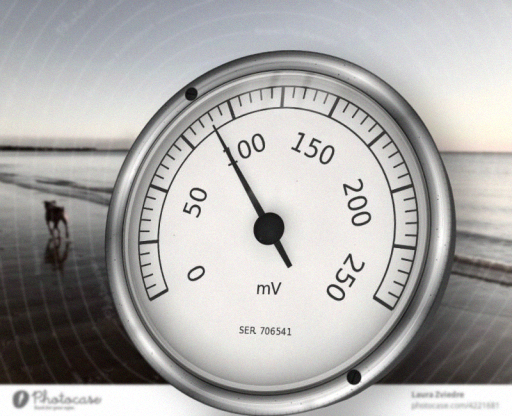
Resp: 90 mV
